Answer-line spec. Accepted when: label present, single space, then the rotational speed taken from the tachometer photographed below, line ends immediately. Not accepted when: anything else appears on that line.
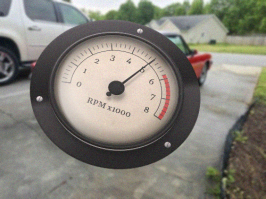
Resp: 5000 rpm
